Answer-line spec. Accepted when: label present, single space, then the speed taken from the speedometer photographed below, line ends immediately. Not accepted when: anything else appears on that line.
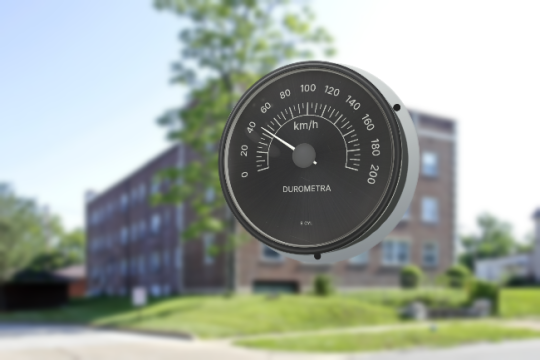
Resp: 45 km/h
